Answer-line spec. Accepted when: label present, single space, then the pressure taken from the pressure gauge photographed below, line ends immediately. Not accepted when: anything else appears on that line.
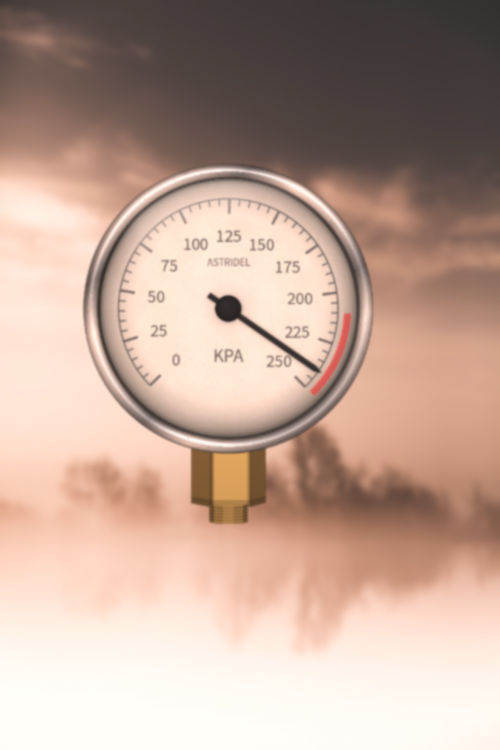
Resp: 240 kPa
